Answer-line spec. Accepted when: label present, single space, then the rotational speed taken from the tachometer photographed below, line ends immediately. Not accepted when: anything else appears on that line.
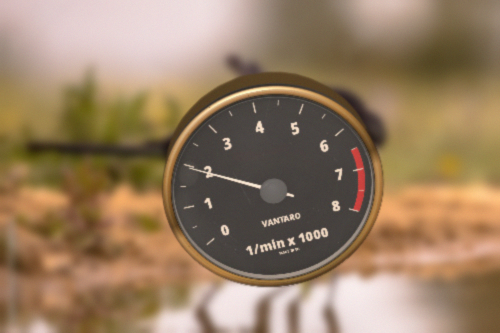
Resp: 2000 rpm
